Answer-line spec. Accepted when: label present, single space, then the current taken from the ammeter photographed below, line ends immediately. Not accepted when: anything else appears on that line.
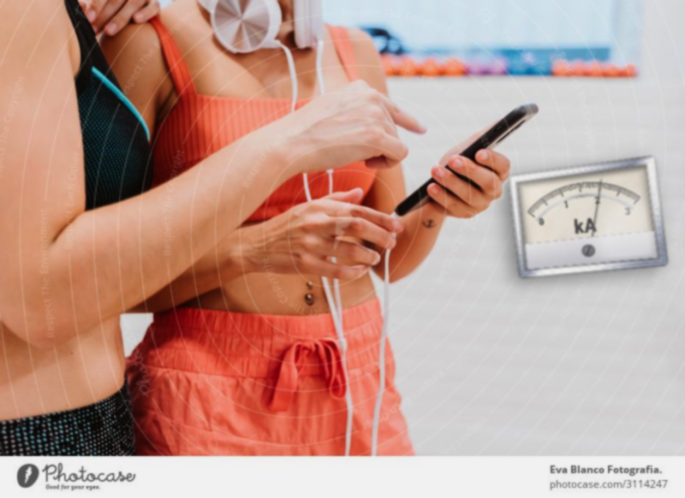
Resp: 2 kA
